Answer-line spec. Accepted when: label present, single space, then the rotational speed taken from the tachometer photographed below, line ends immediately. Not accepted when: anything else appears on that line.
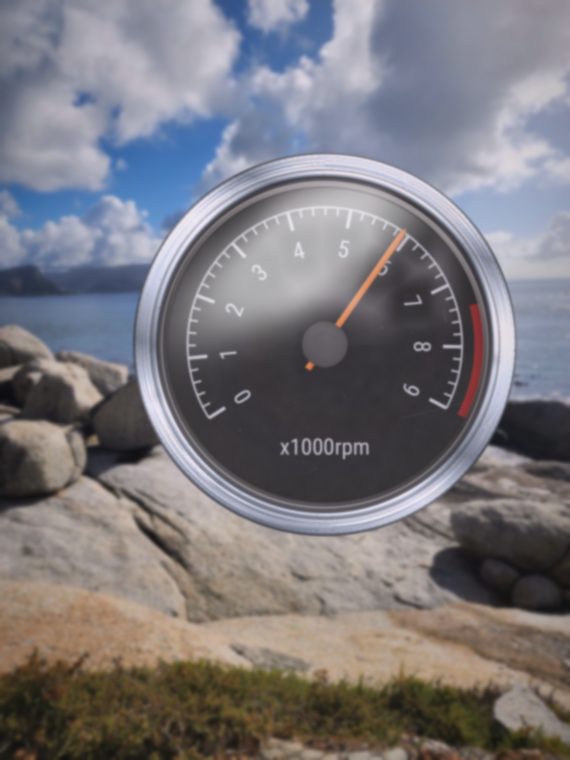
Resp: 5900 rpm
